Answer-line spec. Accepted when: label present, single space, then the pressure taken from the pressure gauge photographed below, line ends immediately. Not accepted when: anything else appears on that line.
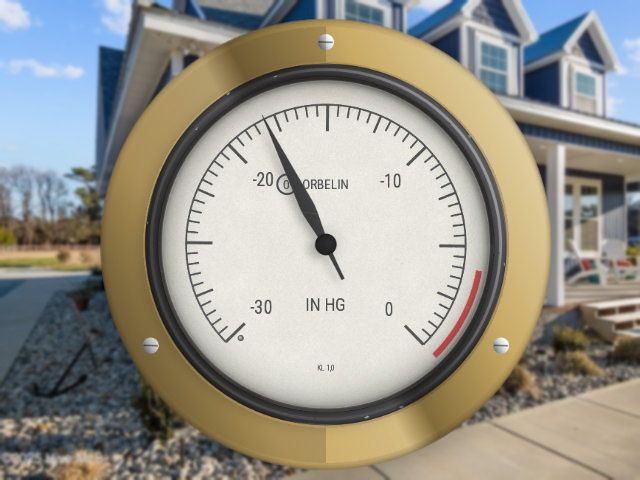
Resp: -18 inHg
